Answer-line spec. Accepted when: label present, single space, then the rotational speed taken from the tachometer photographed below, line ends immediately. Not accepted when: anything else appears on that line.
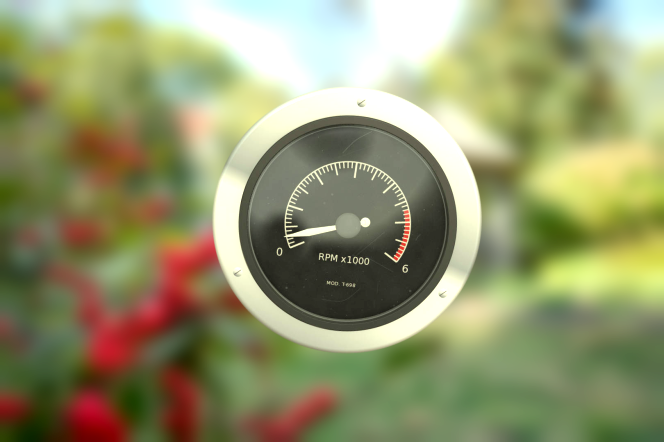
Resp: 300 rpm
